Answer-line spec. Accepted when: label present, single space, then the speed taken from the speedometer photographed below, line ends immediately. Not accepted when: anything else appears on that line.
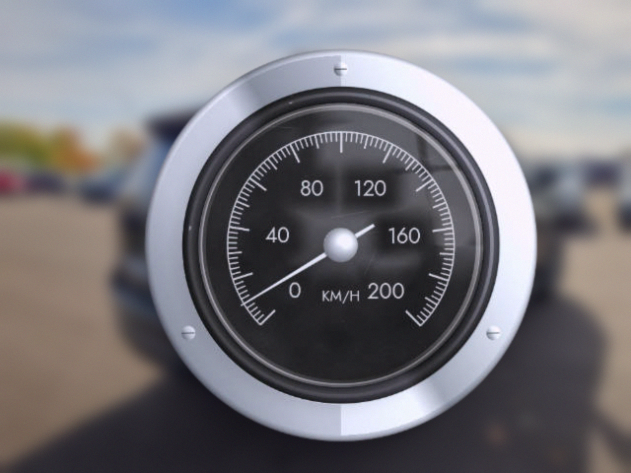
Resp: 10 km/h
